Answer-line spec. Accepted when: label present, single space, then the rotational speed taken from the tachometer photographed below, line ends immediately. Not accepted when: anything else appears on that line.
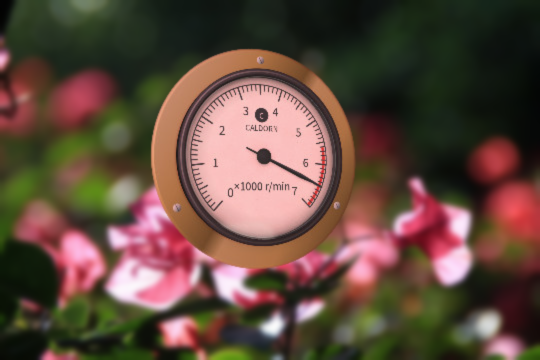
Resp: 6500 rpm
